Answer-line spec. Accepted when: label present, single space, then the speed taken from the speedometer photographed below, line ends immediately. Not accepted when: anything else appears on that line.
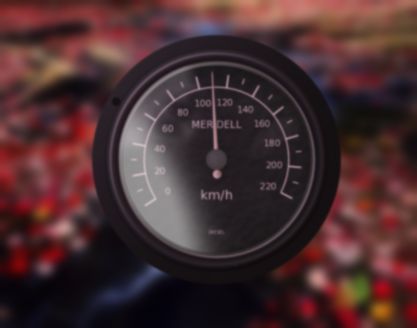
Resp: 110 km/h
